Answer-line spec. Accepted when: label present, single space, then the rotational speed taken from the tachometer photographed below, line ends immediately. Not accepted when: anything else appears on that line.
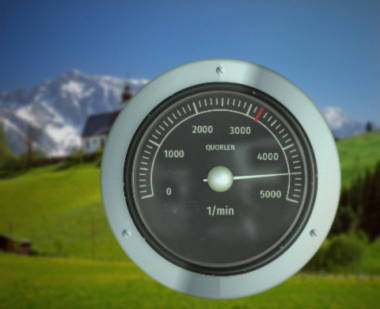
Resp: 4500 rpm
